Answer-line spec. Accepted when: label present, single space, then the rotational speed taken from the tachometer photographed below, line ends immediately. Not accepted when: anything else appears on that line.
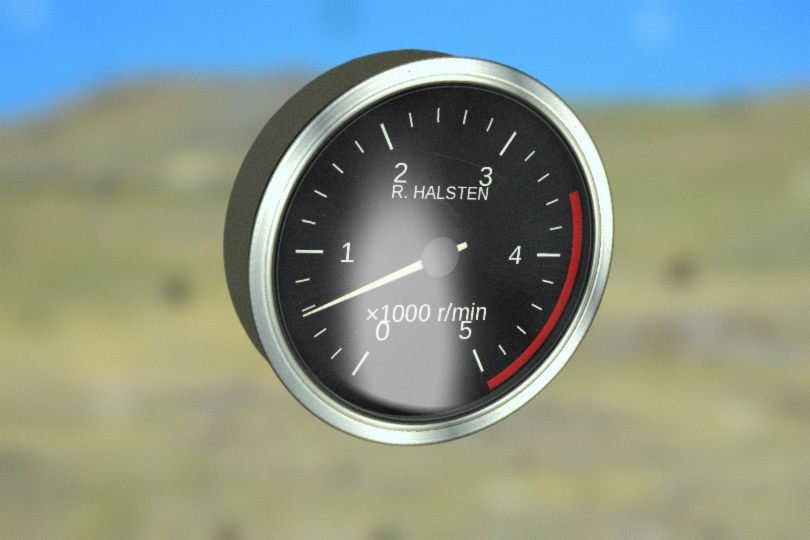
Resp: 600 rpm
